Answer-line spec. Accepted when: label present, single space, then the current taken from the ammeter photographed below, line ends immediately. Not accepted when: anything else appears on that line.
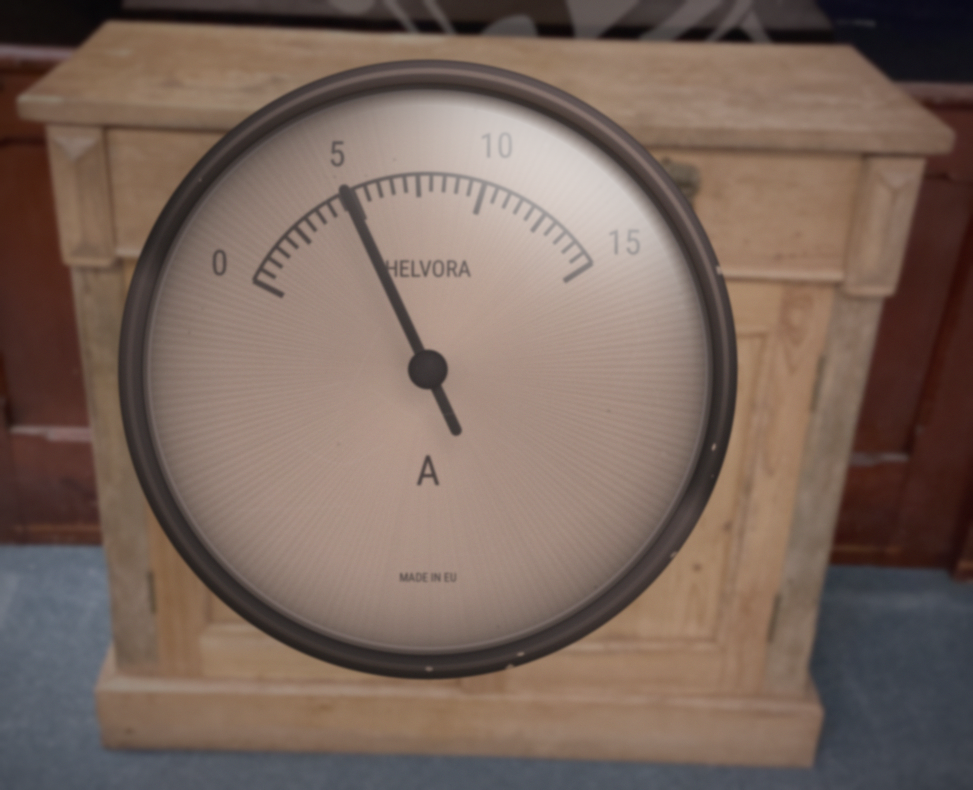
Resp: 4.75 A
